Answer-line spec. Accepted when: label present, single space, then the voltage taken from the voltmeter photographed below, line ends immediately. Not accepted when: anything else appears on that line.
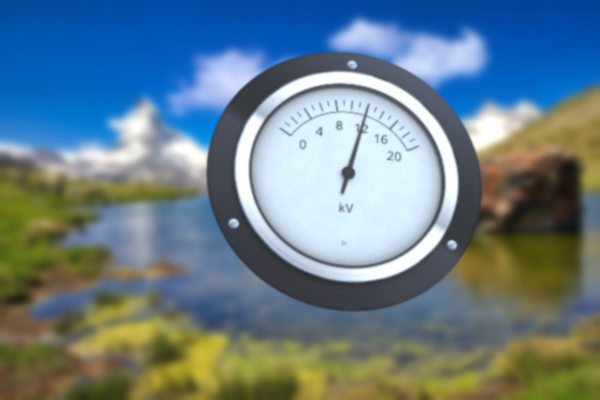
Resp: 12 kV
